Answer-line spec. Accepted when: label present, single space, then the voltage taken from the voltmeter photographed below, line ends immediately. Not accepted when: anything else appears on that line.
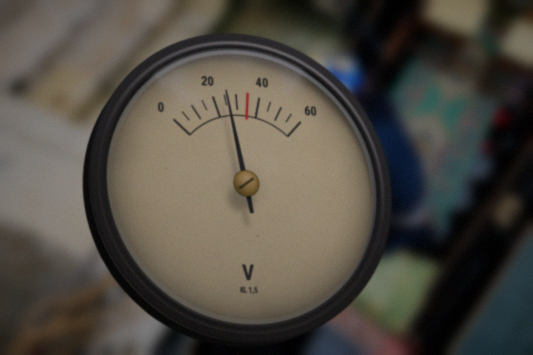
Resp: 25 V
